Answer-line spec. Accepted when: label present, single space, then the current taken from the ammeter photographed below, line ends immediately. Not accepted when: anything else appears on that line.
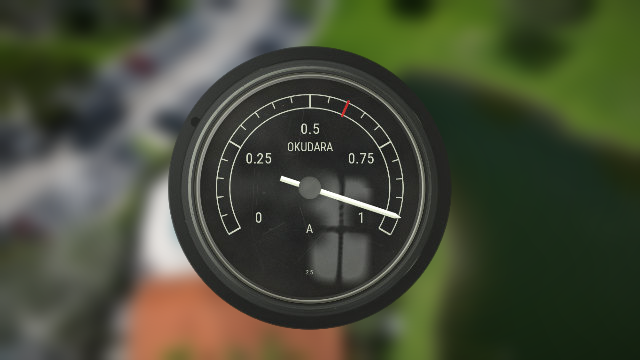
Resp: 0.95 A
